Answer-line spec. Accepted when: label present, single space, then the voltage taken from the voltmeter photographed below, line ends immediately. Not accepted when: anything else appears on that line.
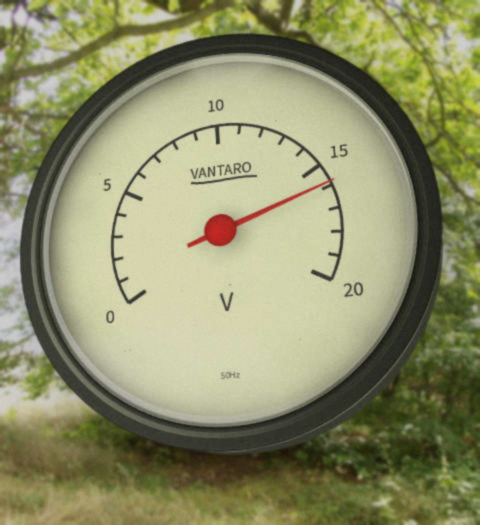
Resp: 16 V
